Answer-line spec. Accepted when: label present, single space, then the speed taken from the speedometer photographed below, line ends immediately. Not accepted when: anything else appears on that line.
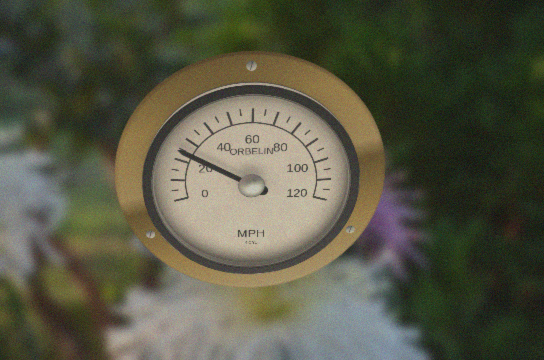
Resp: 25 mph
